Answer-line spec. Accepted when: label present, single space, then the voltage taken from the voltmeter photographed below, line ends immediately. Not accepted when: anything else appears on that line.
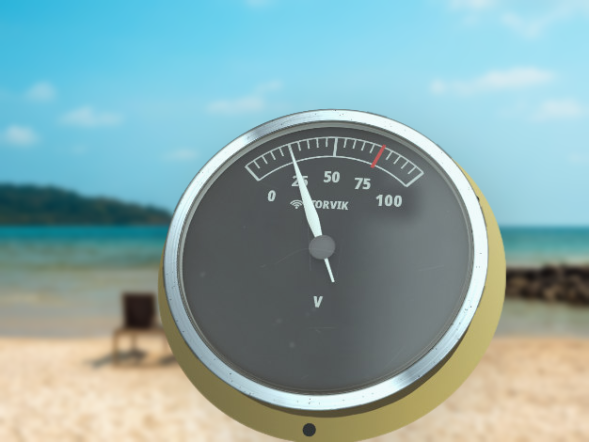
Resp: 25 V
